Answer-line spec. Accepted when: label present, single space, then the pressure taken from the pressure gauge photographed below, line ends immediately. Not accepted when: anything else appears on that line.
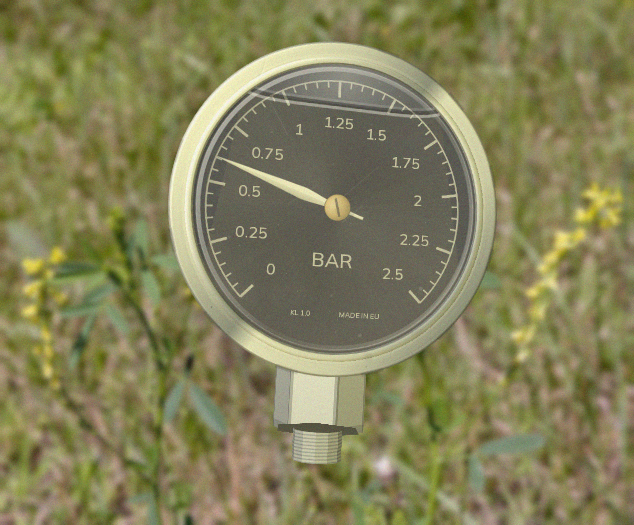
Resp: 0.6 bar
